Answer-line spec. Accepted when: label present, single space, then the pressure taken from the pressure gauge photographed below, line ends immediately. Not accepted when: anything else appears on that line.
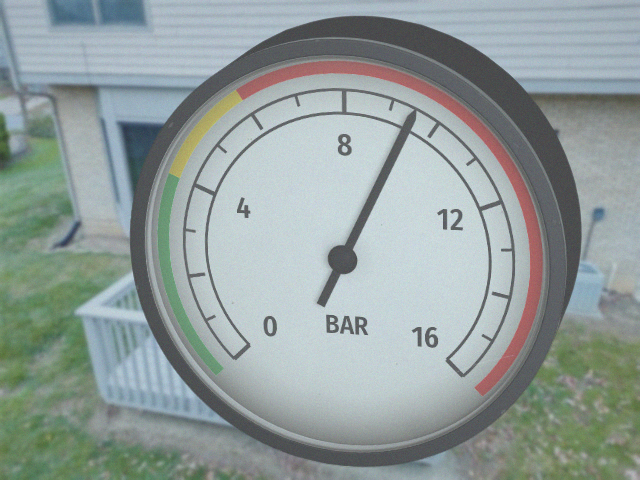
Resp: 9.5 bar
